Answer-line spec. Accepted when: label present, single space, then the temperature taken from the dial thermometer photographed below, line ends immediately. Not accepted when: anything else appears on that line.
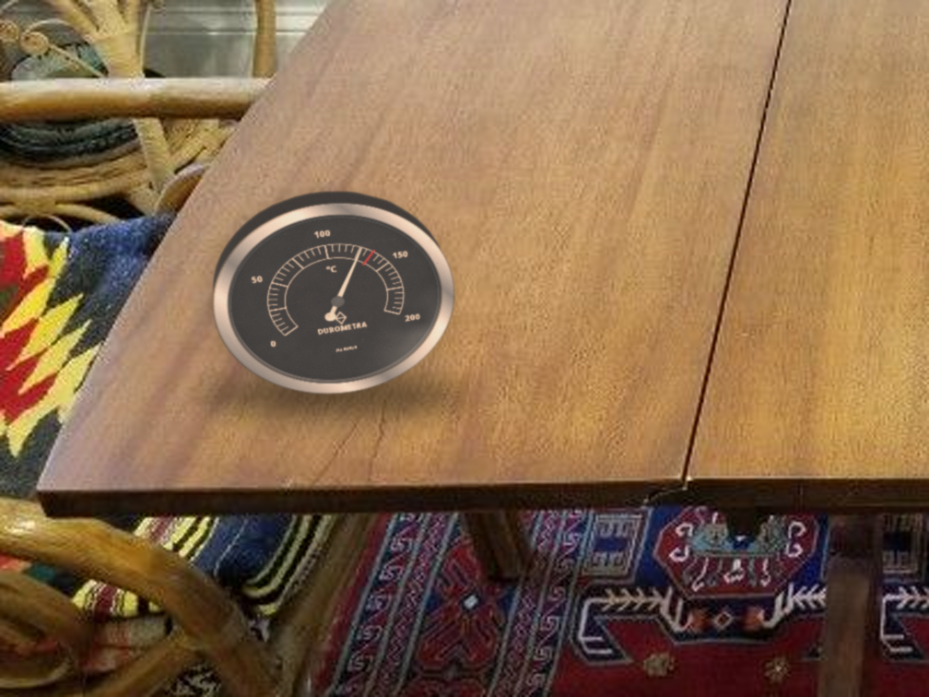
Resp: 125 °C
